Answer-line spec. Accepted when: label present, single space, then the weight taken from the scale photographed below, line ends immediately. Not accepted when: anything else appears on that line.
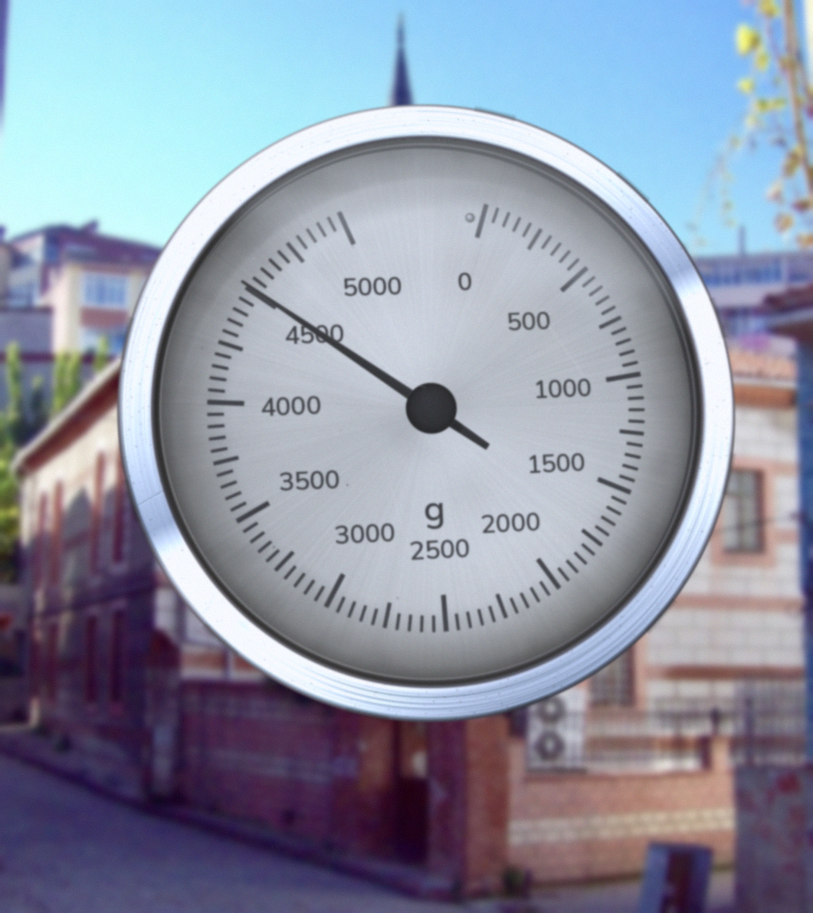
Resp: 4500 g
